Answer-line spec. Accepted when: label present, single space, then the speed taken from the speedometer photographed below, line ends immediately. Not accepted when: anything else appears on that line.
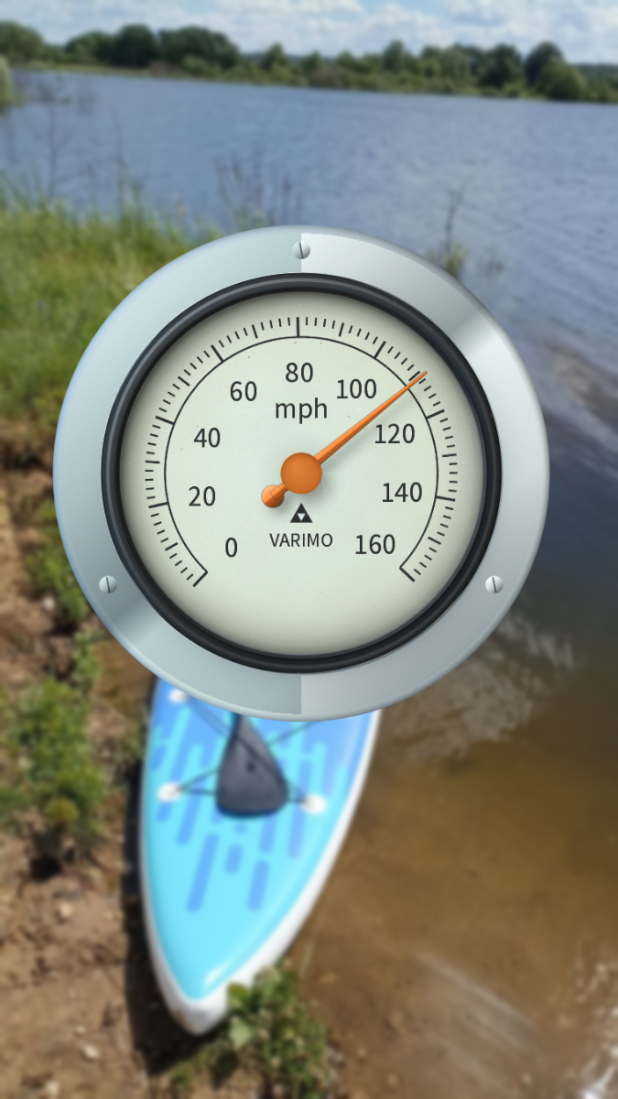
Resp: 111 mph
